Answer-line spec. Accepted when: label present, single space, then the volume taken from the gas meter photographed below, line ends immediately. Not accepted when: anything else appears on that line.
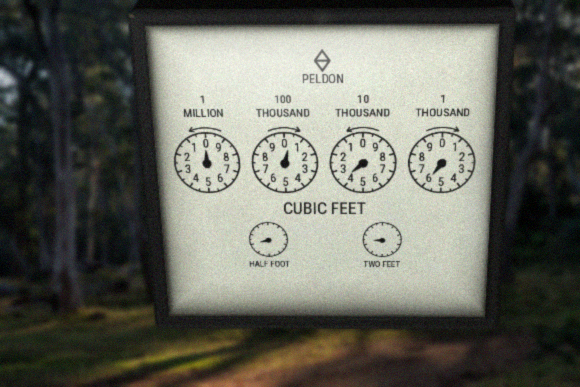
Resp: 3600 ft³
